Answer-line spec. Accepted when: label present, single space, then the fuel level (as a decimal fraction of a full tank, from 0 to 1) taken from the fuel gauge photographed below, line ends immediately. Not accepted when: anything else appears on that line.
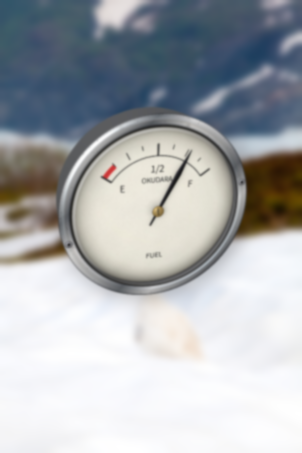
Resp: 0.75
